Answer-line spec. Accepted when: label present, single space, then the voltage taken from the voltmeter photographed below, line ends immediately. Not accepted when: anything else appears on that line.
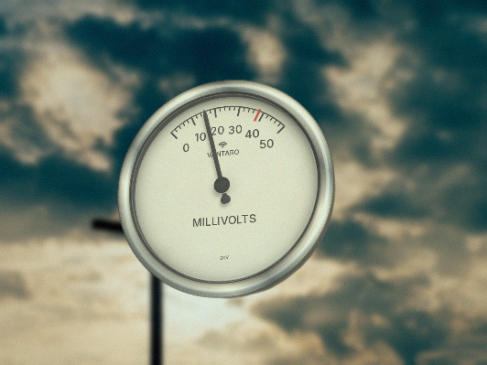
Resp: 16 mV
